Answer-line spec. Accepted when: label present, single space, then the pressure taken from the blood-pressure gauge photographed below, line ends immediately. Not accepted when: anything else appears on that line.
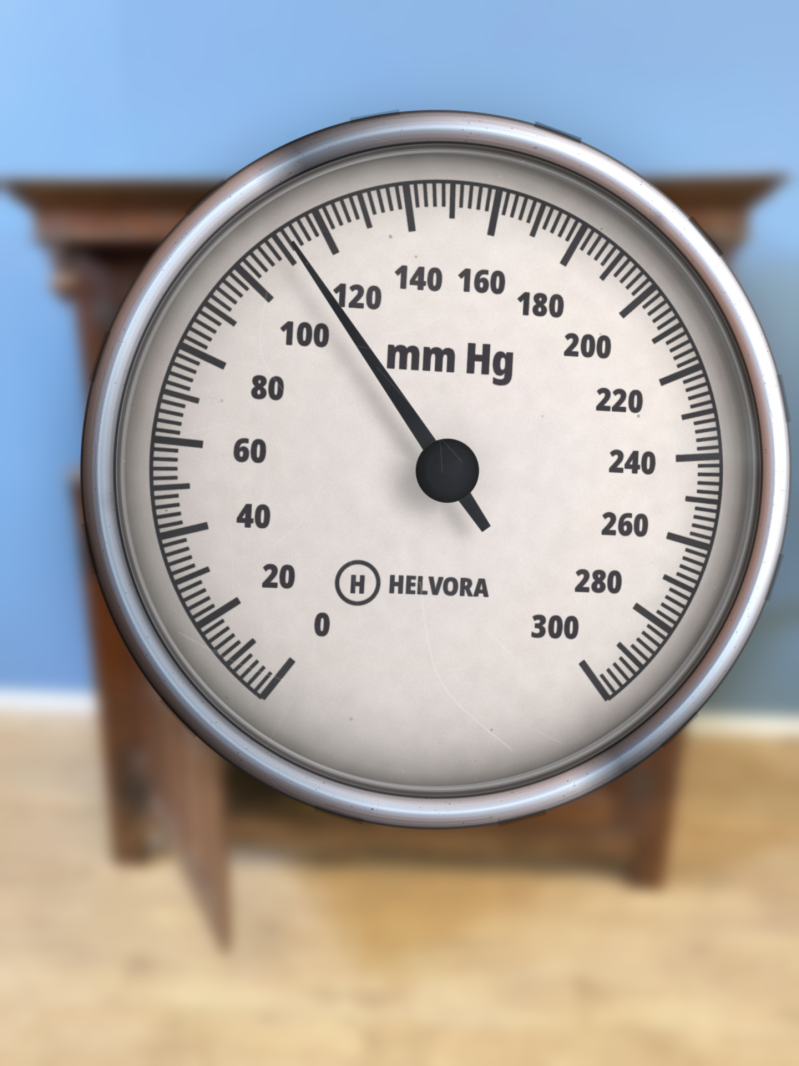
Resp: 112 mmHg
